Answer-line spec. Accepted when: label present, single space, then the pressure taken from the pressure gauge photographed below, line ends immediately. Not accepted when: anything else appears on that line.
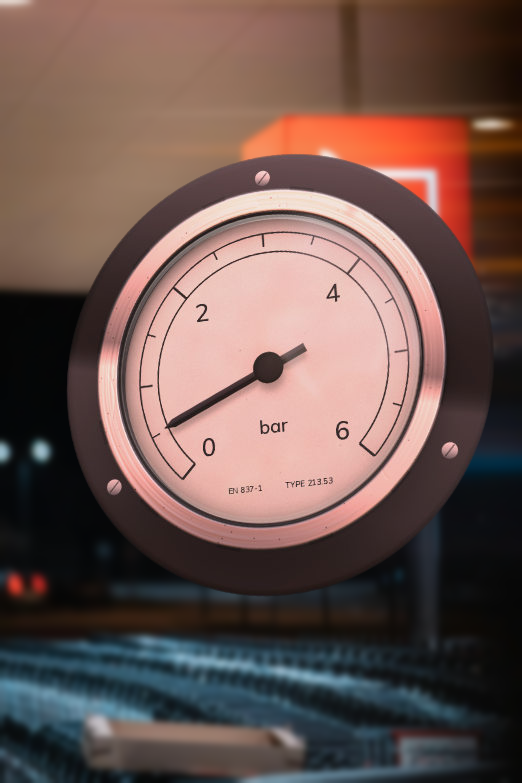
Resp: 0.5 bar
